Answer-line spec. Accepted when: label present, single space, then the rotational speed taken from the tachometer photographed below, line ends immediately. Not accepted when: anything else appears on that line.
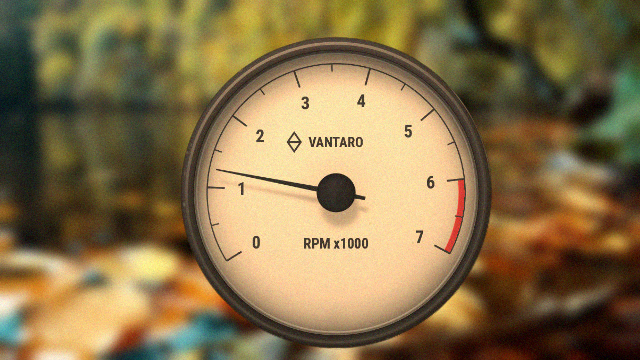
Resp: 1250 rpm
